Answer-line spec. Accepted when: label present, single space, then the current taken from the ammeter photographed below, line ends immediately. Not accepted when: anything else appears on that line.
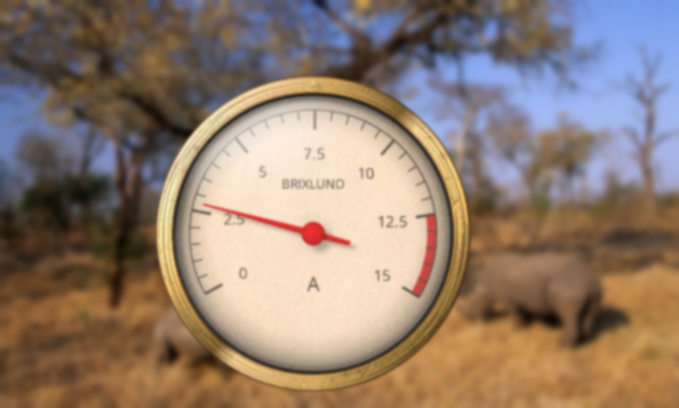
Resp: 2.75 A
